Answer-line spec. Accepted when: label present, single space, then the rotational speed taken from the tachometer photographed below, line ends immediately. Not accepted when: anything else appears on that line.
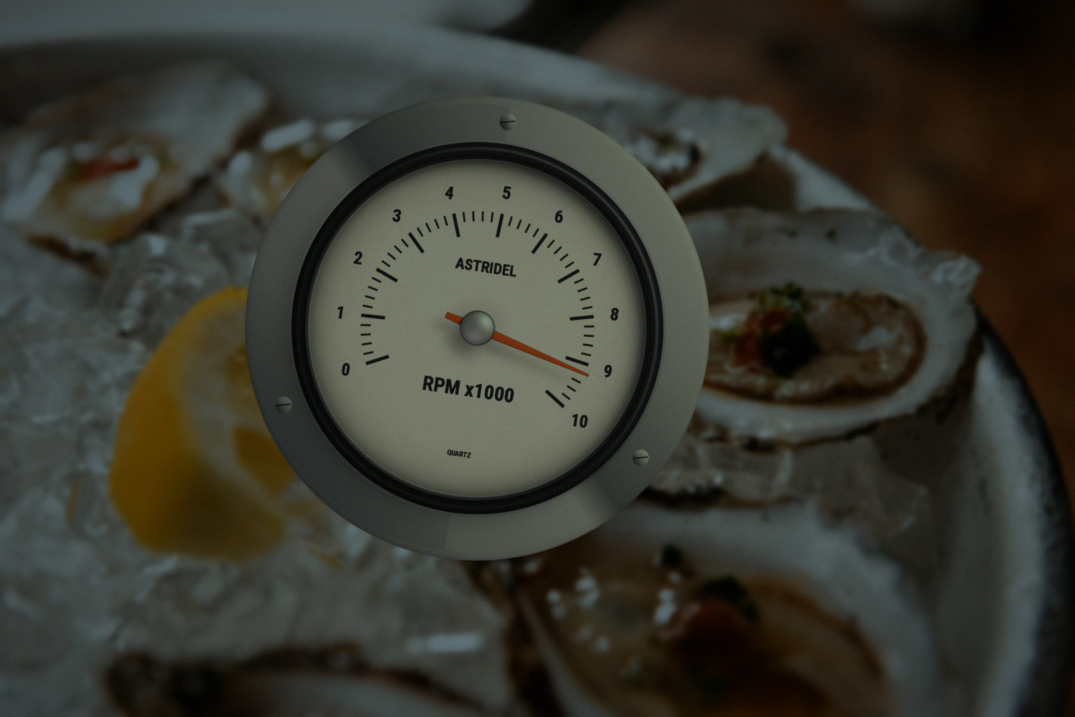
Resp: 9200 rpm
